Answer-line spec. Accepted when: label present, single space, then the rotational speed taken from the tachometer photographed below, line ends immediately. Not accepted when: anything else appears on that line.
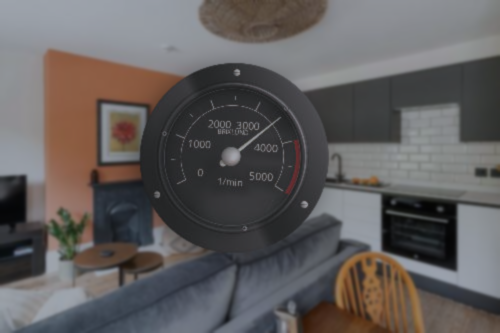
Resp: 3500 rpm
